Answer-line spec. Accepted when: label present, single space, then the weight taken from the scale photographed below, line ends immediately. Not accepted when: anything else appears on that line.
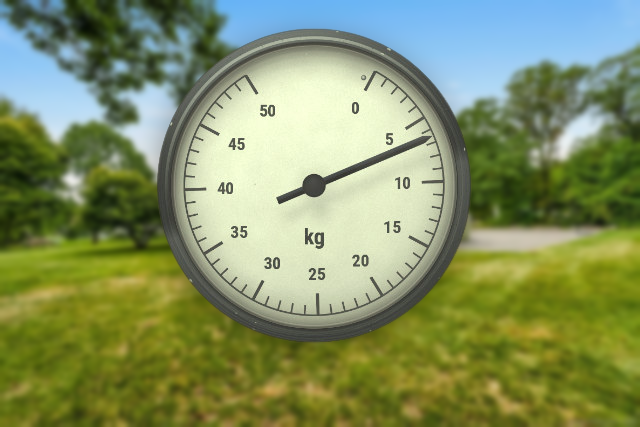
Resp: 6.5 kg
